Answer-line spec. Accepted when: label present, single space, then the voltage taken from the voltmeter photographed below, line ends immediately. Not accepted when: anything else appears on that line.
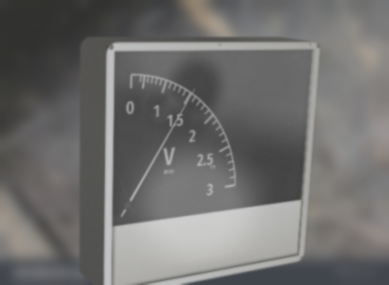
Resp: 1.5 V
